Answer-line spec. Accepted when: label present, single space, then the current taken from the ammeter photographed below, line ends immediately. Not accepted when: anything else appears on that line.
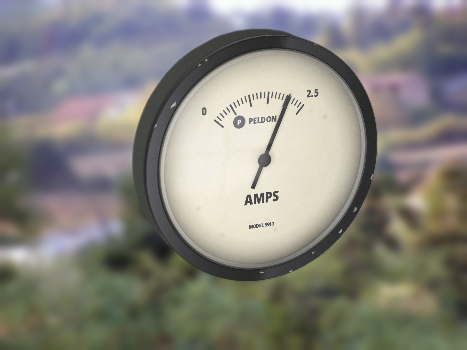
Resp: 2 A
